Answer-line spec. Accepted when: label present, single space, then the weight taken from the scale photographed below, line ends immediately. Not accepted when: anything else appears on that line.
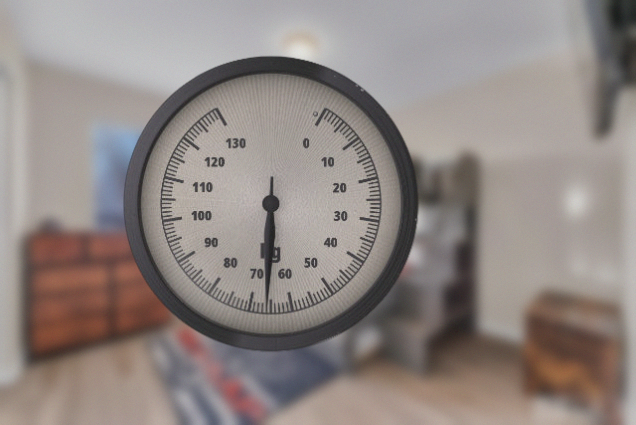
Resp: 66 kg
